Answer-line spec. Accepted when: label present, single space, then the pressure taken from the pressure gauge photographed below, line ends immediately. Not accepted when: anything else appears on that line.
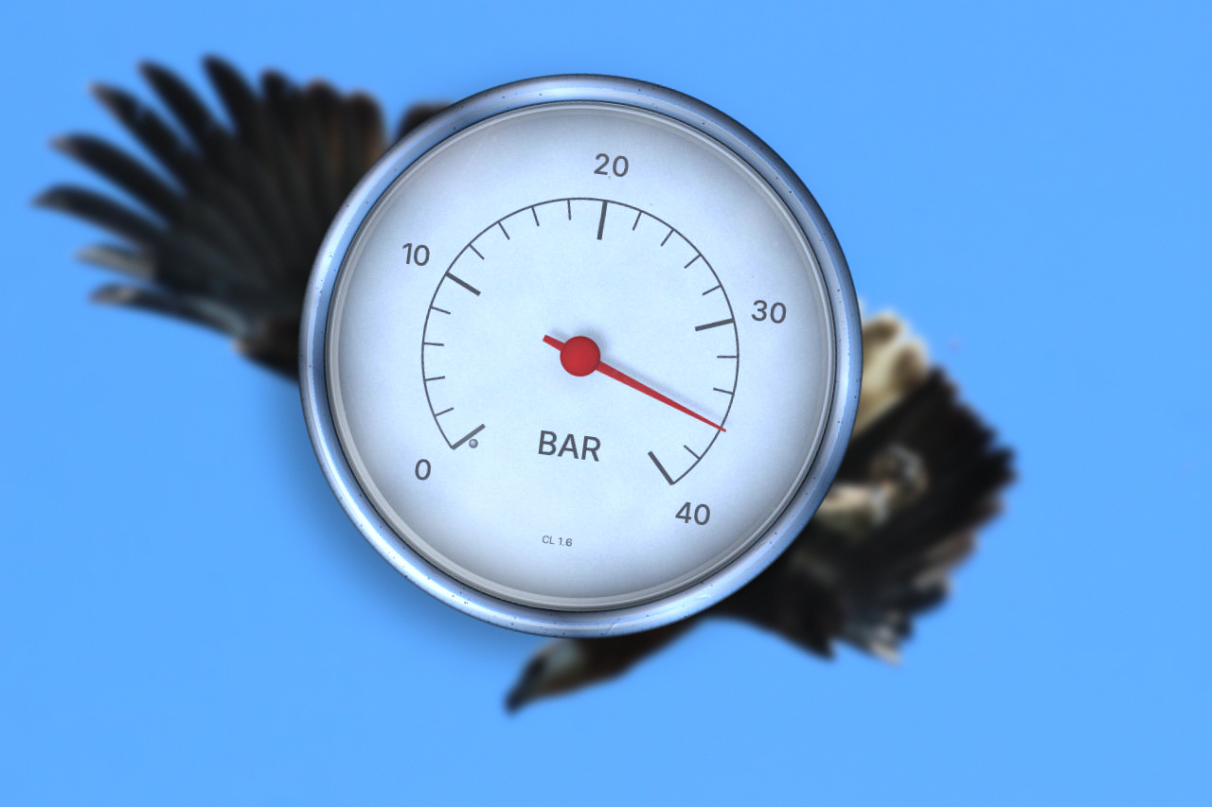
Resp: 36 bar
